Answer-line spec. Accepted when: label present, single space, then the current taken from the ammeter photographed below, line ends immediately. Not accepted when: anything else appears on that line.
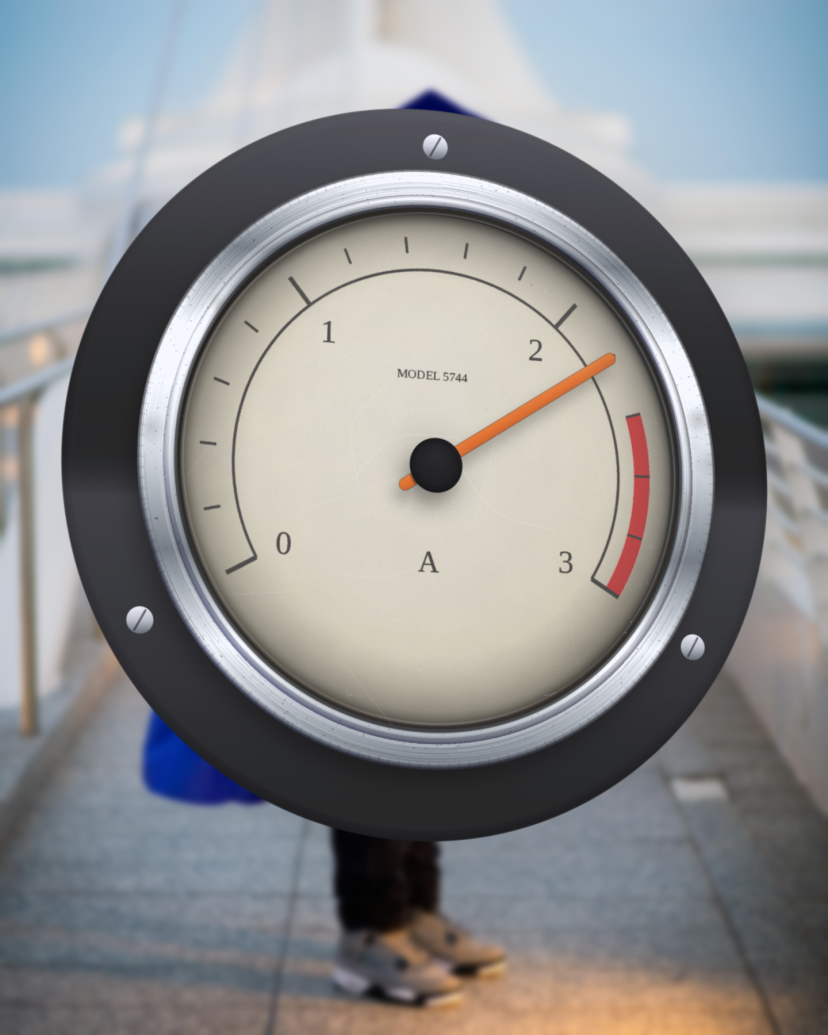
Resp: 2.2 A
